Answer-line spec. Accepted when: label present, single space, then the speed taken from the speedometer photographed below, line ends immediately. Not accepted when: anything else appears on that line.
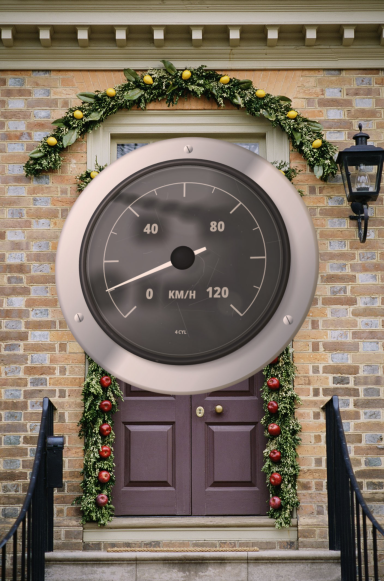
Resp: 10 km/h
